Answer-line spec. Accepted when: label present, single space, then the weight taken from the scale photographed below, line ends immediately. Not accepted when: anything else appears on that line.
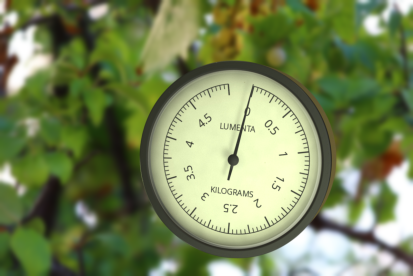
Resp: 0 kg
